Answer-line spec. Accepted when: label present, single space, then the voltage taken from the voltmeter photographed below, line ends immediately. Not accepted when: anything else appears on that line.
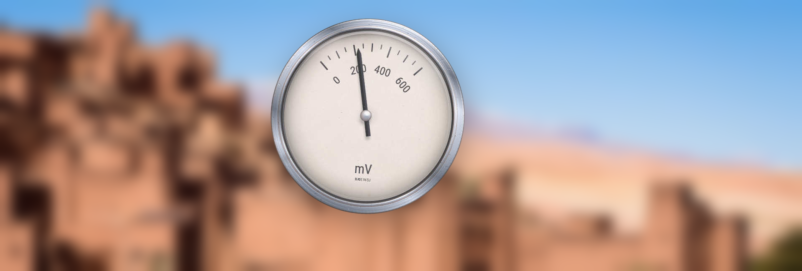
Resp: 225 mV
